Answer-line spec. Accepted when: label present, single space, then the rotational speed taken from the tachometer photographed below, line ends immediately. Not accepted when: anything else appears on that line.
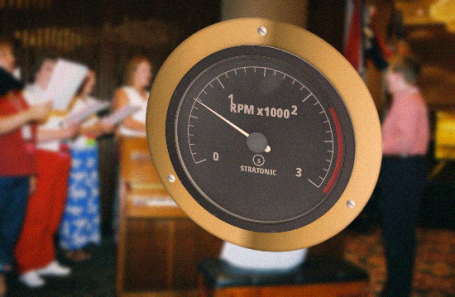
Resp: 700 rpm
